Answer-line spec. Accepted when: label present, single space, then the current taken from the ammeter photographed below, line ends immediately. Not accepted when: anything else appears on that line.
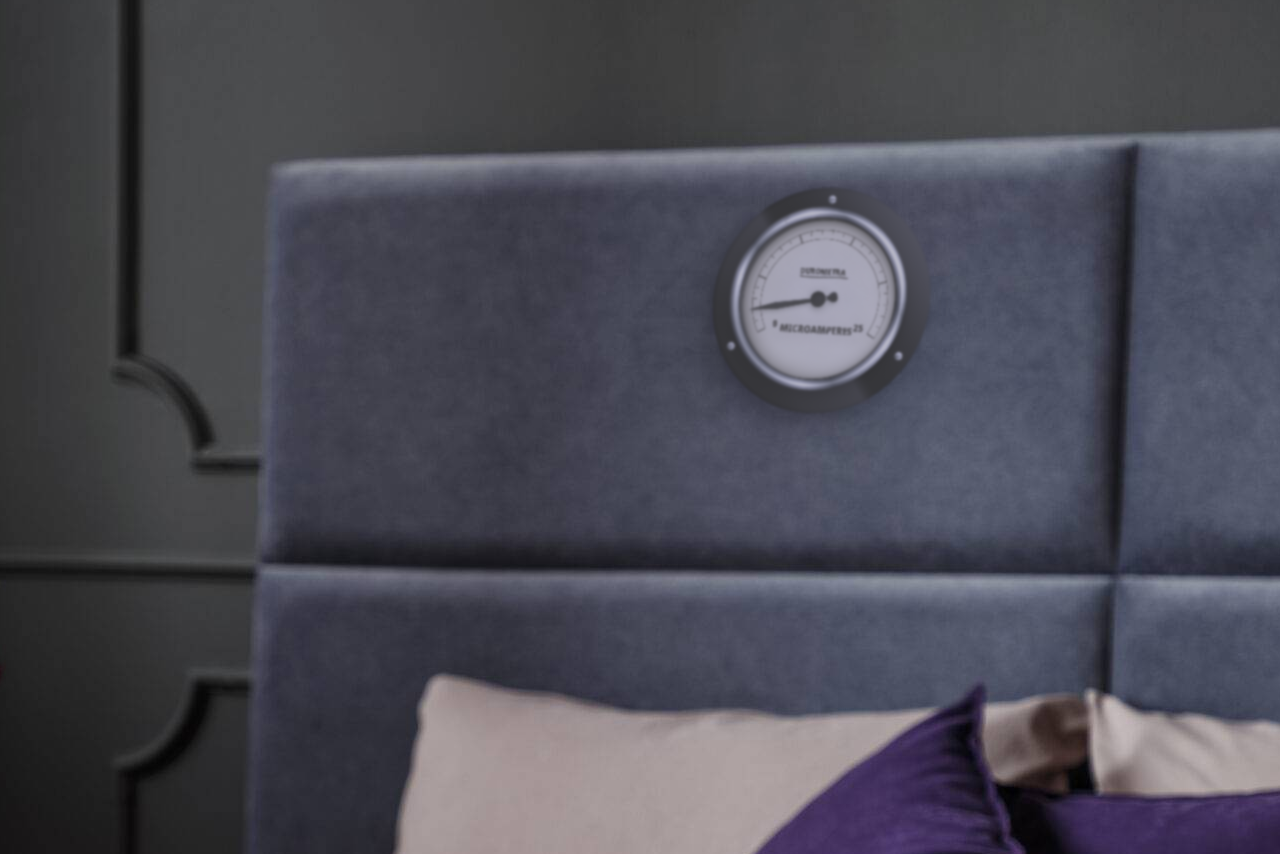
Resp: 2 µA
